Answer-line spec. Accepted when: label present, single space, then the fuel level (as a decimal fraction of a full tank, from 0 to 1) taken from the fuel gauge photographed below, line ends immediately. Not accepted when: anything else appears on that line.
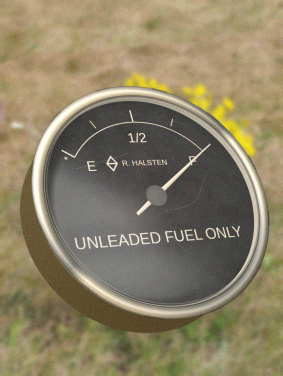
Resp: 1
